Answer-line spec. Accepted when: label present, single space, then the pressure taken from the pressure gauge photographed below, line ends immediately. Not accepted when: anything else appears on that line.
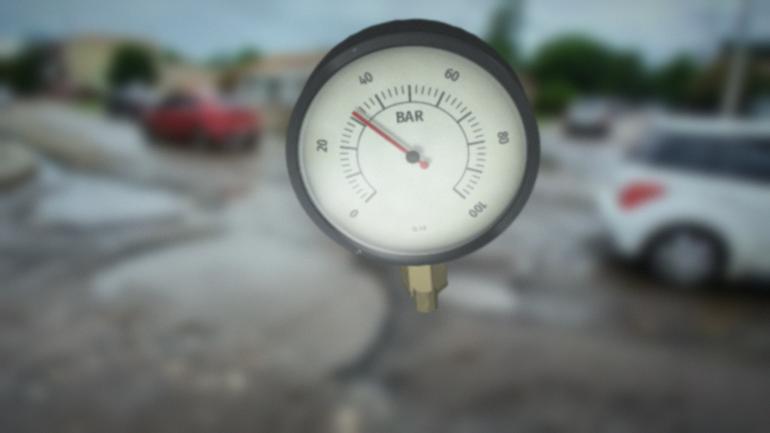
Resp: 32 bar
